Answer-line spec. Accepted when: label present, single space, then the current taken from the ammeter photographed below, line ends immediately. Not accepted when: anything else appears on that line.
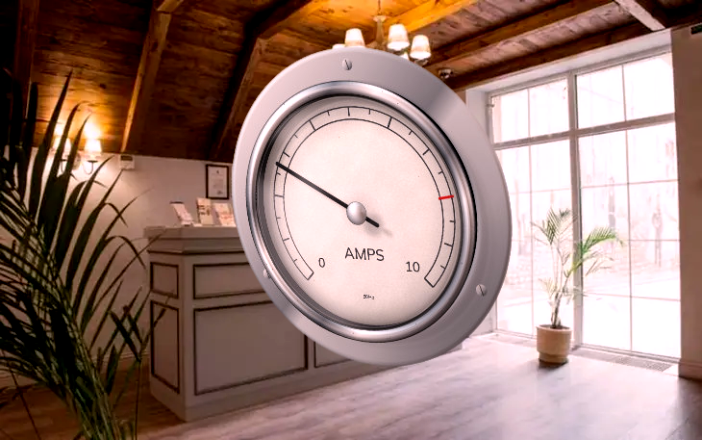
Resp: 2.75 A
